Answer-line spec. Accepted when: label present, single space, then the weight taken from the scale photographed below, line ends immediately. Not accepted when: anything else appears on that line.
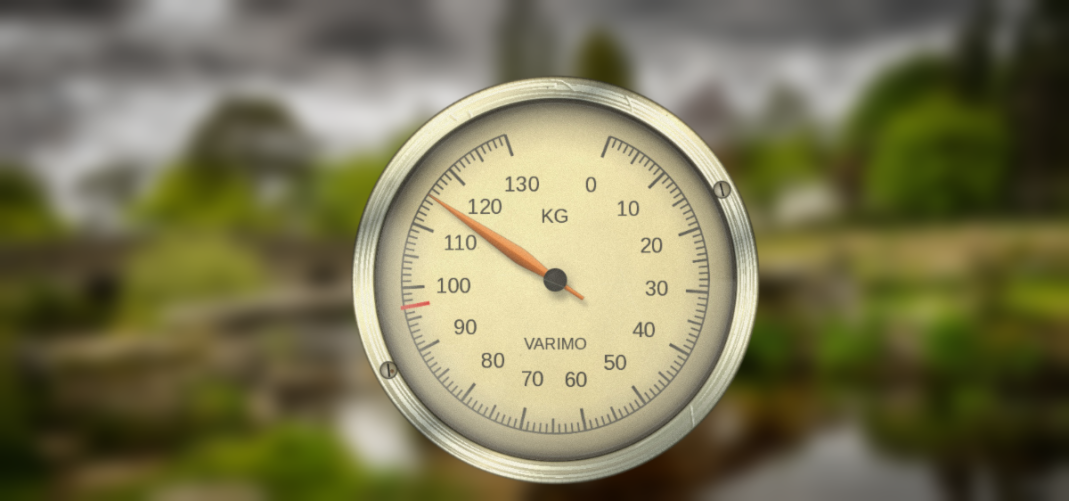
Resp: 115 kg
